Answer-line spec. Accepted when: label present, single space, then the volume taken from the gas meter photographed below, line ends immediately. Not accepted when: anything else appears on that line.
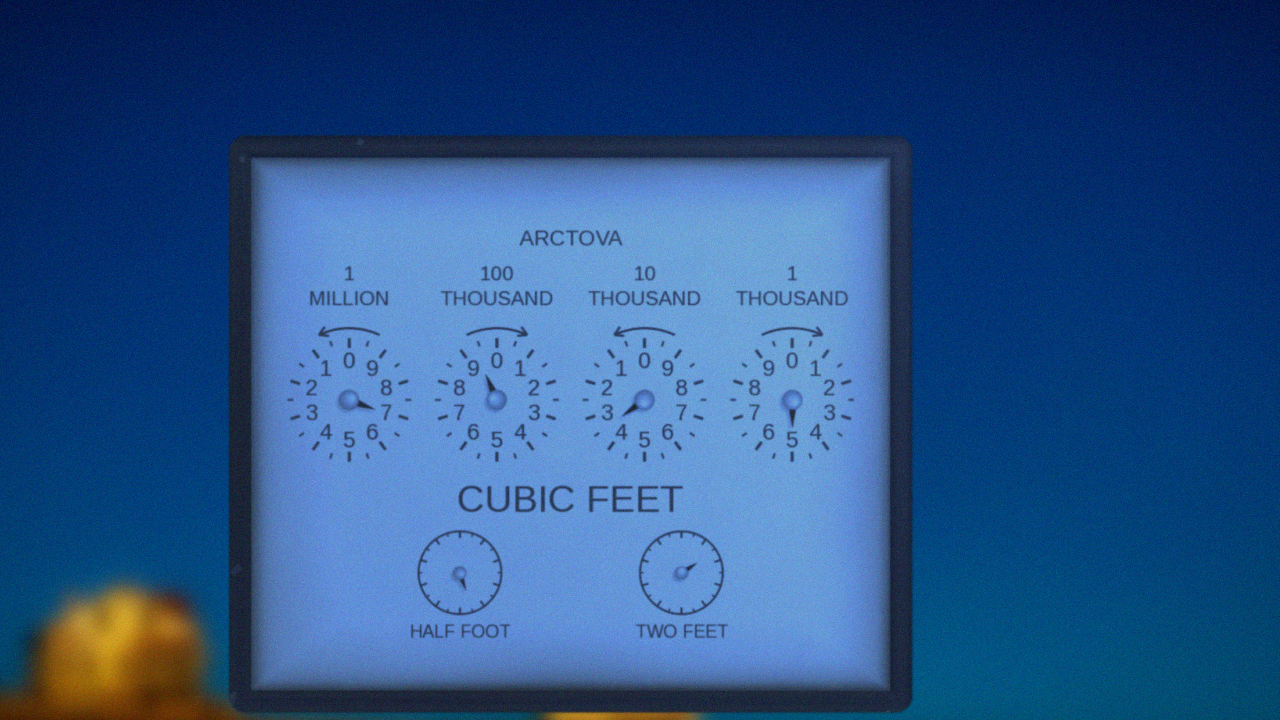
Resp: 693500 ft³
